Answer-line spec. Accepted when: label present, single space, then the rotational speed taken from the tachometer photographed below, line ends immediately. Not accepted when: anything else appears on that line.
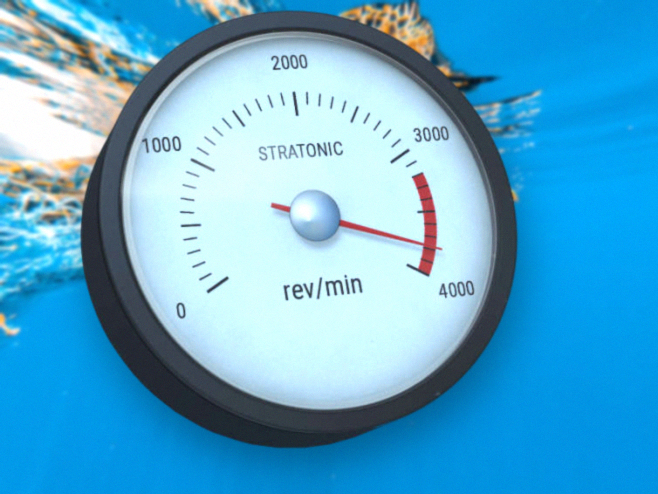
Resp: 3800 rpm
